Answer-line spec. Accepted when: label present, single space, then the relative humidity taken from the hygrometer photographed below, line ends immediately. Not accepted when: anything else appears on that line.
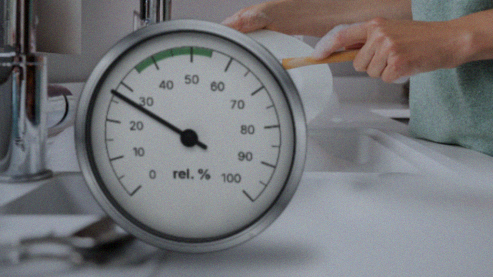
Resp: 27.5 %
